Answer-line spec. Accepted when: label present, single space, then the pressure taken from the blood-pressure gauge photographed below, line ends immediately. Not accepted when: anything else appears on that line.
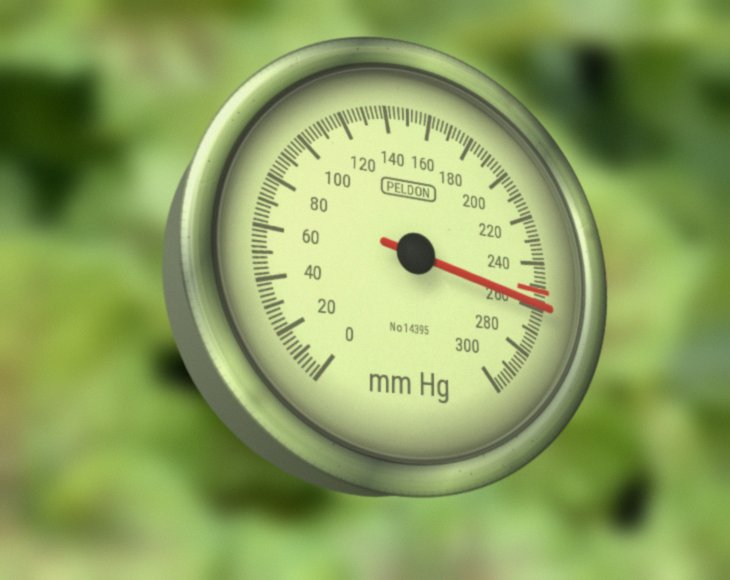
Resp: 260 mmHg
